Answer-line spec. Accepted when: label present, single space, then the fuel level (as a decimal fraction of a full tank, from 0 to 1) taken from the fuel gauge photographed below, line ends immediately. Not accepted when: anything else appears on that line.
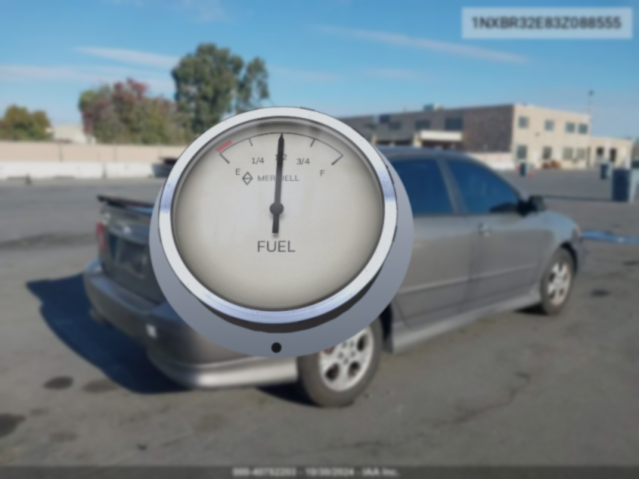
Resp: 0.5
